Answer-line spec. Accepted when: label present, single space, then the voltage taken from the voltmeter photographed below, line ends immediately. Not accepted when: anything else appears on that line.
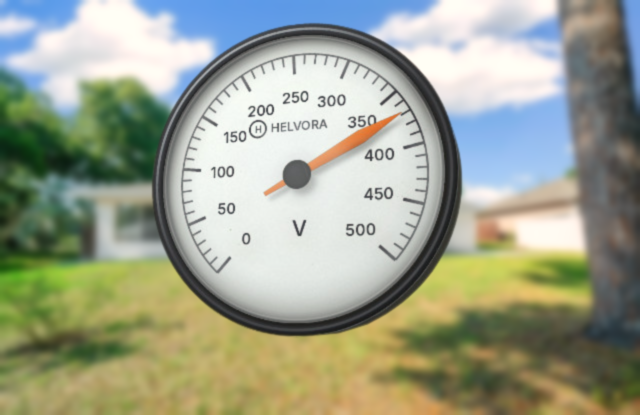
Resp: 370 V
